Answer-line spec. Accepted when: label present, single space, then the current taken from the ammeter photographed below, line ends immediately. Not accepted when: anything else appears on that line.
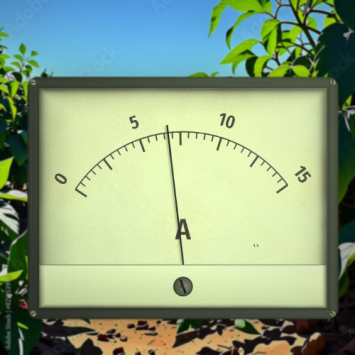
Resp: 6.75 A
